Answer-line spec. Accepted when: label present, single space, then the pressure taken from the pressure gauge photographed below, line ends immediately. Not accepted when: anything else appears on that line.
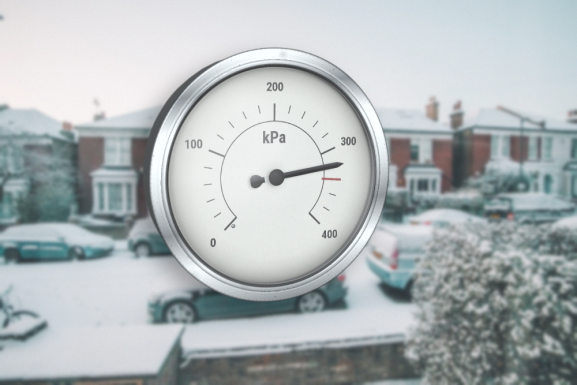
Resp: 320 kPa
